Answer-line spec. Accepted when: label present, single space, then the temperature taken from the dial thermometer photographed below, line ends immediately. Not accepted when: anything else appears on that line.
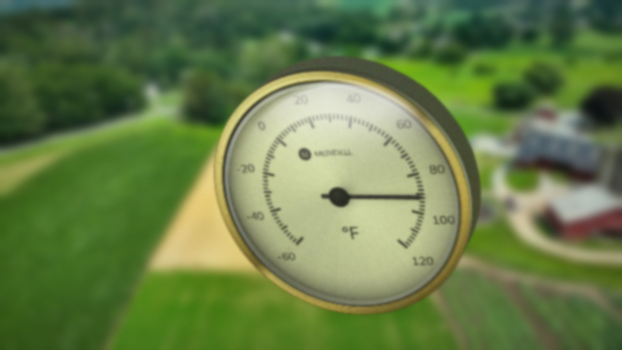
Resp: 90 °F
